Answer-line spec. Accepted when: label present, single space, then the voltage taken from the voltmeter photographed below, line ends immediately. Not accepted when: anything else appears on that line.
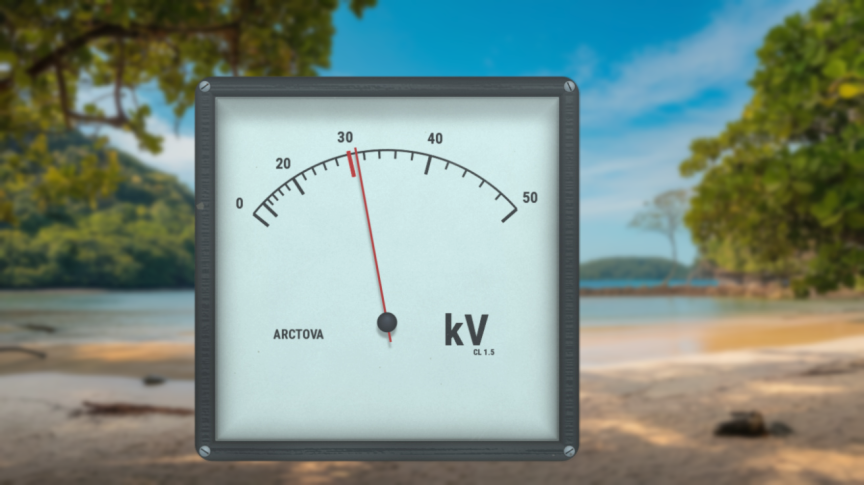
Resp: 31 kV
